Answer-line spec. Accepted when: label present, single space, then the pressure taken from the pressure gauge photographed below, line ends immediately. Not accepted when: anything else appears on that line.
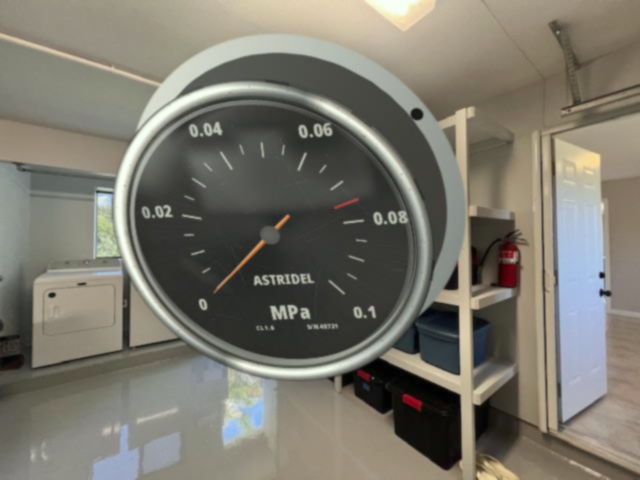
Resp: 0 MPa
